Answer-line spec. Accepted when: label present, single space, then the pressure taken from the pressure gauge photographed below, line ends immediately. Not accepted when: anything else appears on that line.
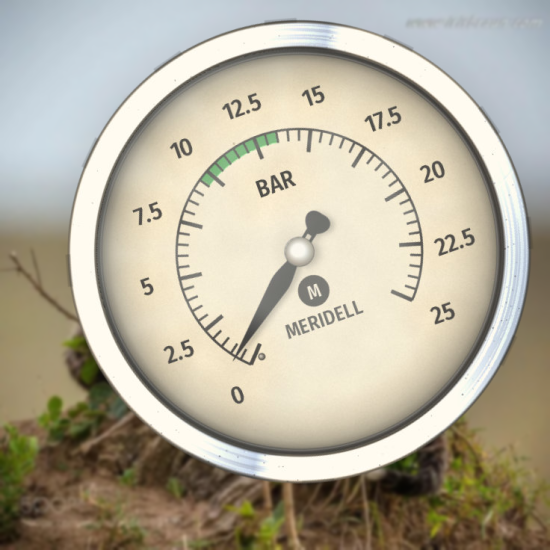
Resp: 0.75 bar
